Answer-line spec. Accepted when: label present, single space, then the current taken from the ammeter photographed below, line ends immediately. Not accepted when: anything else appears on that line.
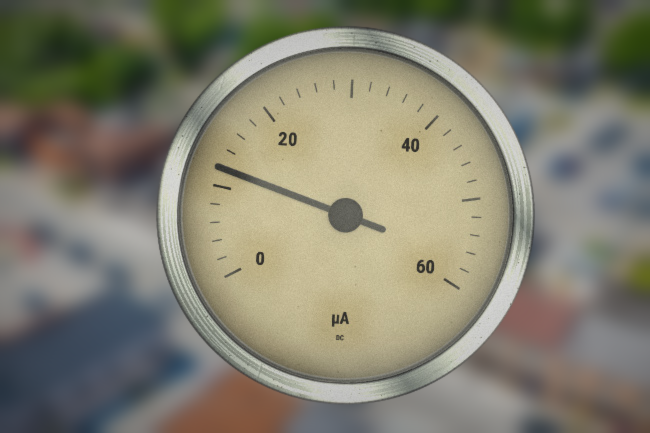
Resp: 12 µA
